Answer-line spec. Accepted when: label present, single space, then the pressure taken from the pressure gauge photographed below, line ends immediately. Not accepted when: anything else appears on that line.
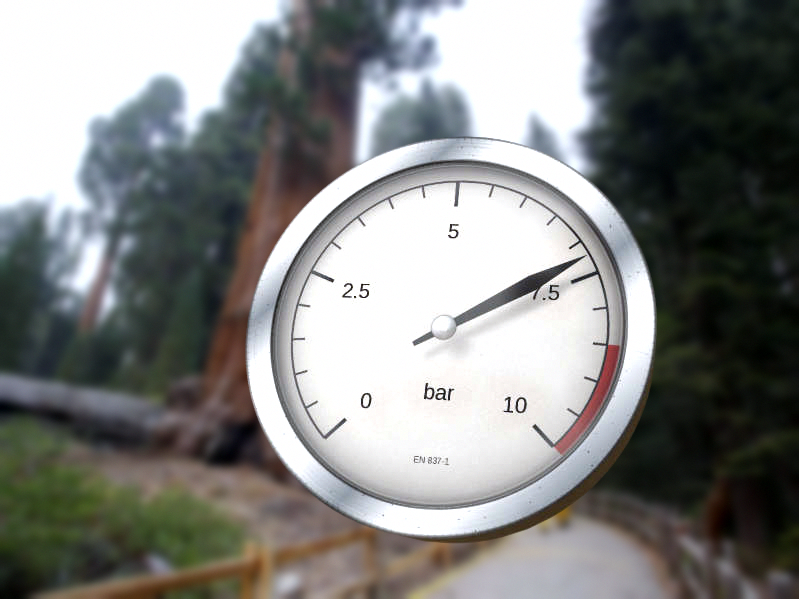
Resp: 7.25 bar
